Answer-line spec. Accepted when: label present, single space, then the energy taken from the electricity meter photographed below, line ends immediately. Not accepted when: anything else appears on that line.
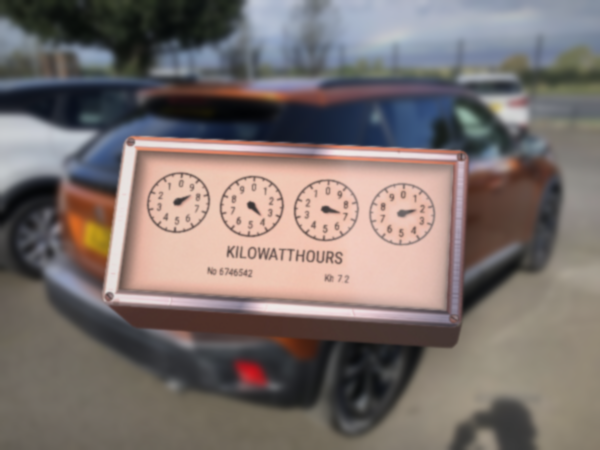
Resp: 8372 kWh
